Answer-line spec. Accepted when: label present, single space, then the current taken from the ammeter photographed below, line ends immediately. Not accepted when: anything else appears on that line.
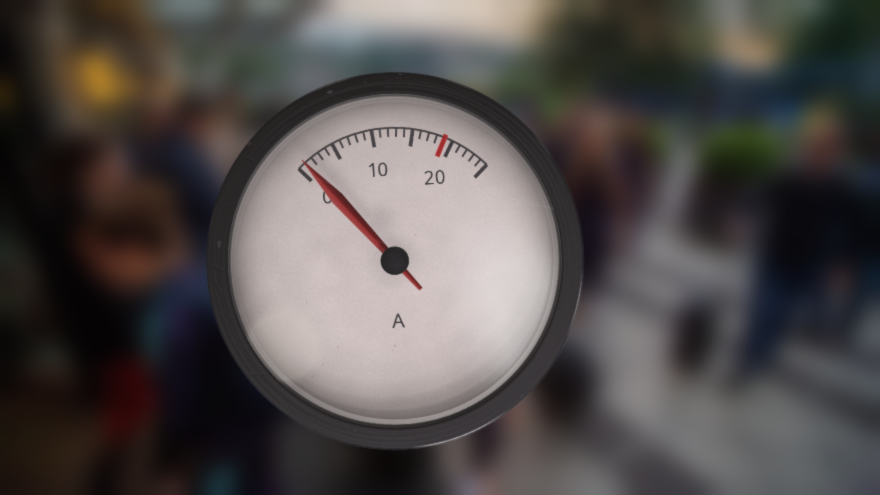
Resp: 1 A
